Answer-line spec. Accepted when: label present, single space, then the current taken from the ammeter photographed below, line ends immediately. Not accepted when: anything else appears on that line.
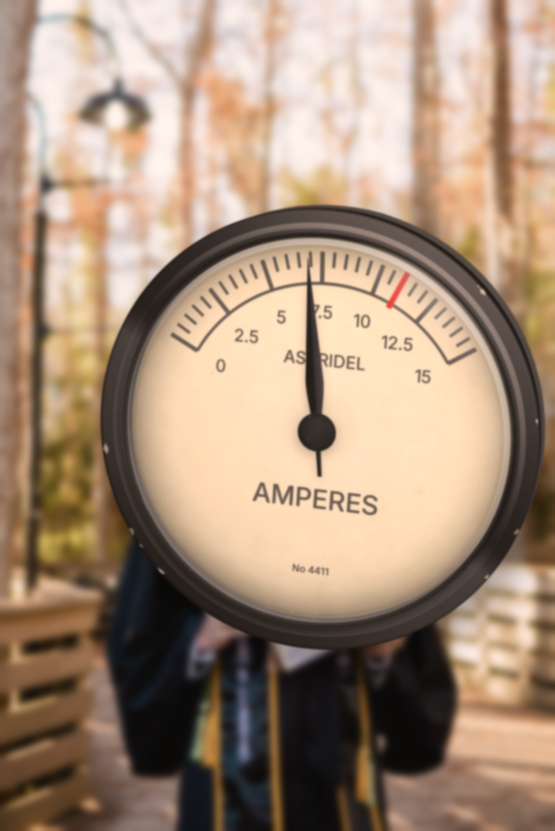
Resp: 7 A
